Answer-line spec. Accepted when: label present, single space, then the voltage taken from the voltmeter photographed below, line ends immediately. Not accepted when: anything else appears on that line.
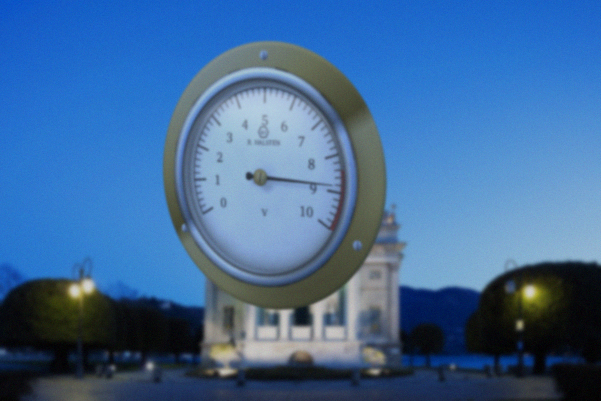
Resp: 8.8 V
